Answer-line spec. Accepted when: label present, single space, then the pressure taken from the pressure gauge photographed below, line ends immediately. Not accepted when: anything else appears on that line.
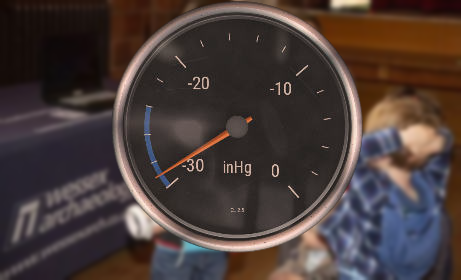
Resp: -29 inHg
